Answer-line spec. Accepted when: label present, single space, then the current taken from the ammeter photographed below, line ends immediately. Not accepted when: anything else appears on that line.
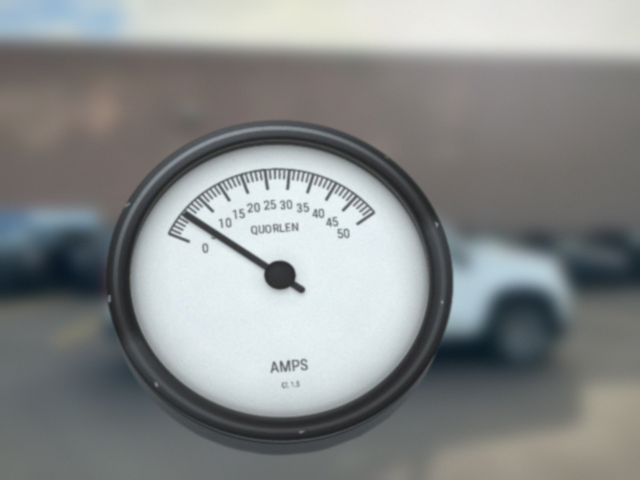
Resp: 5 A
